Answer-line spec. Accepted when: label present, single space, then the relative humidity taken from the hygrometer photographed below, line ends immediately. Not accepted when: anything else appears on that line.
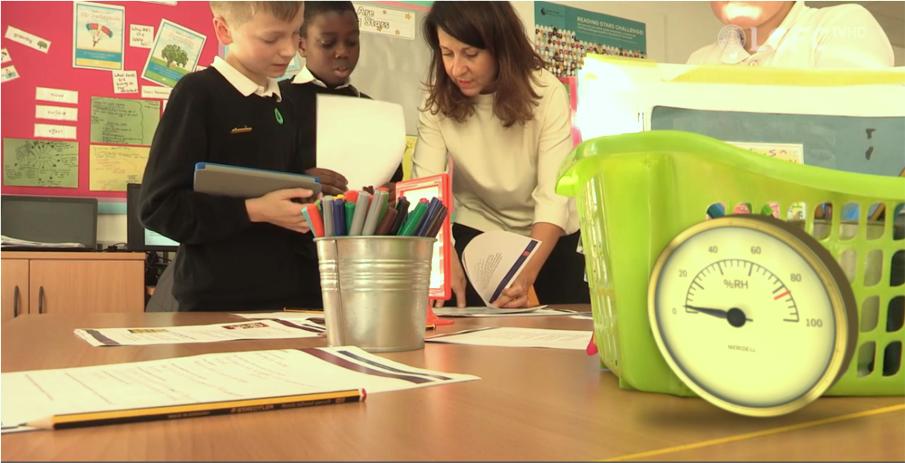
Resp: 4 %
